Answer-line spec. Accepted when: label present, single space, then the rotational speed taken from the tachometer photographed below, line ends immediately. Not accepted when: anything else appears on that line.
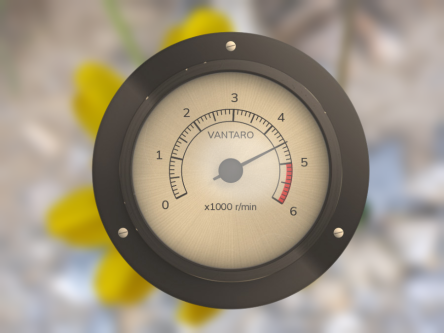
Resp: 4500 rpm
